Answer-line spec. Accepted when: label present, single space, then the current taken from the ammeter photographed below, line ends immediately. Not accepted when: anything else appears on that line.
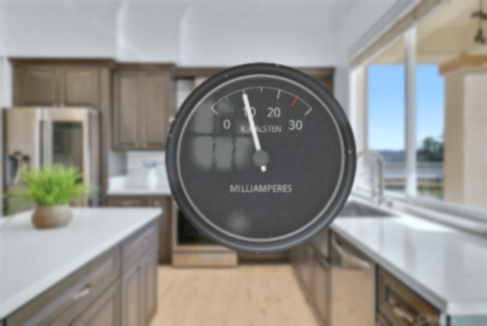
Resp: 10 mA
